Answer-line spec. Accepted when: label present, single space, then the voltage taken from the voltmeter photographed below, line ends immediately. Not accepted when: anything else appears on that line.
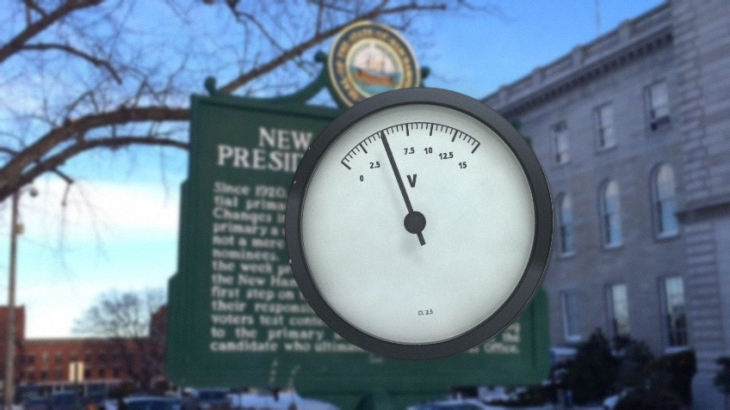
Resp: 5 V
